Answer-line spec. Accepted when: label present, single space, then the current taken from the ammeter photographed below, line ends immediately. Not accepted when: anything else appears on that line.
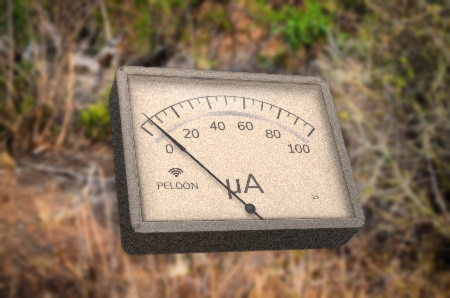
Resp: 5 µA
